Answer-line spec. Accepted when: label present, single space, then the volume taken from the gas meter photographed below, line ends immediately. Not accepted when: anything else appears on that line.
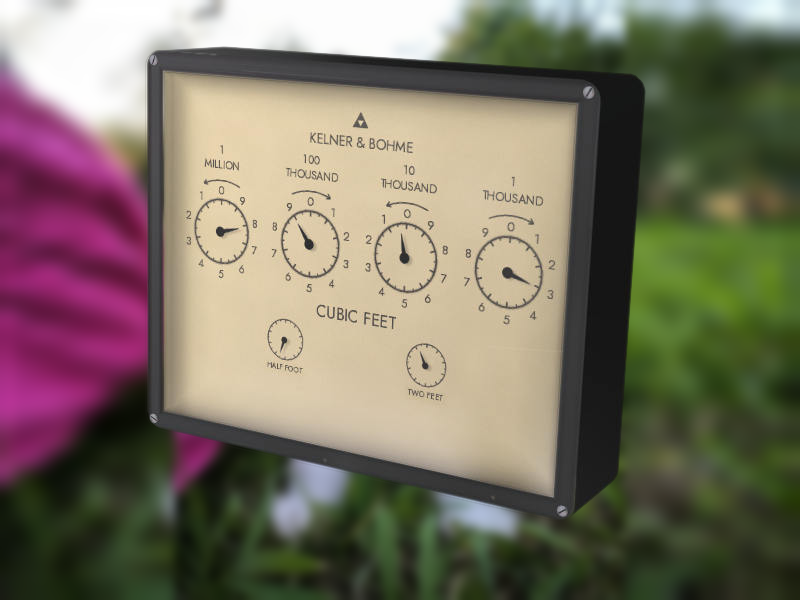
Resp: 790300 ft³
